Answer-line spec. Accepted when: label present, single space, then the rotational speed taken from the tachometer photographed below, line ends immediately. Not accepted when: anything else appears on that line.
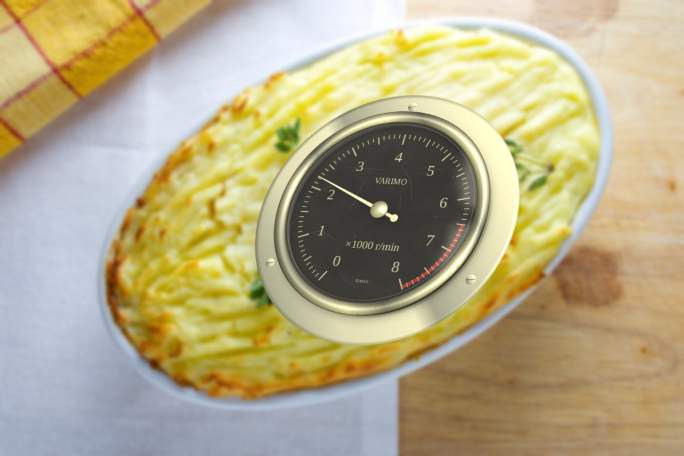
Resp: 2200 rpm
